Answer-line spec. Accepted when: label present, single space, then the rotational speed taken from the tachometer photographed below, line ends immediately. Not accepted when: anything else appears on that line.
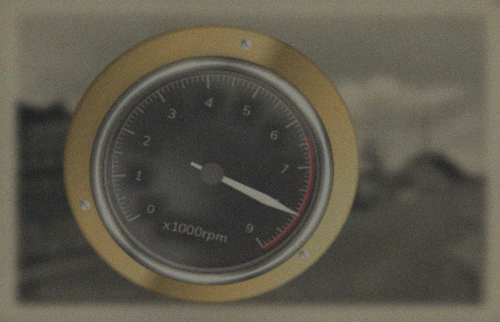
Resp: 8000 rpm
